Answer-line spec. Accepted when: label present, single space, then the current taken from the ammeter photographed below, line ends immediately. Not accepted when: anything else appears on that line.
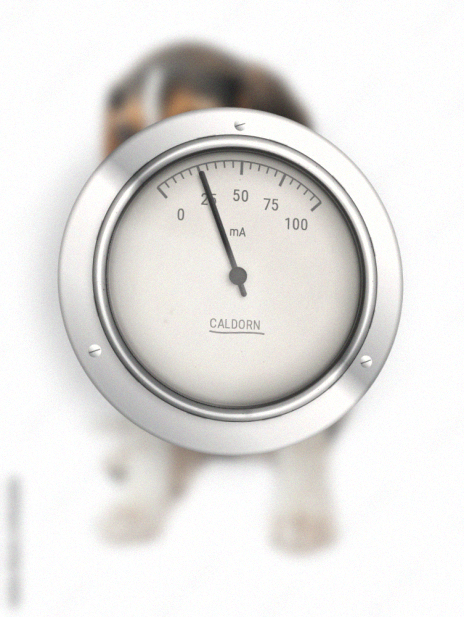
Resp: 25 mA
